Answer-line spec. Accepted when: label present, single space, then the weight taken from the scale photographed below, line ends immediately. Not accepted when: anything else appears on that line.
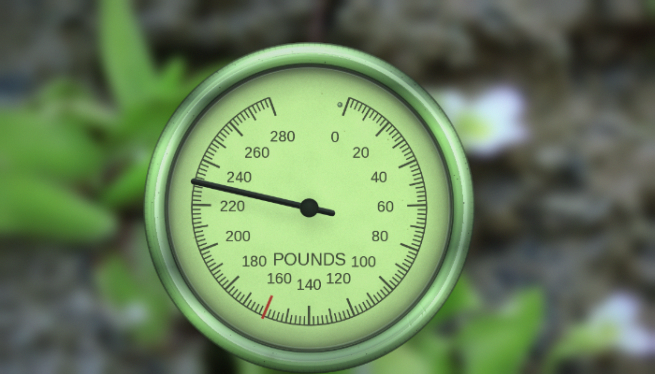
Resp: 230 lb
